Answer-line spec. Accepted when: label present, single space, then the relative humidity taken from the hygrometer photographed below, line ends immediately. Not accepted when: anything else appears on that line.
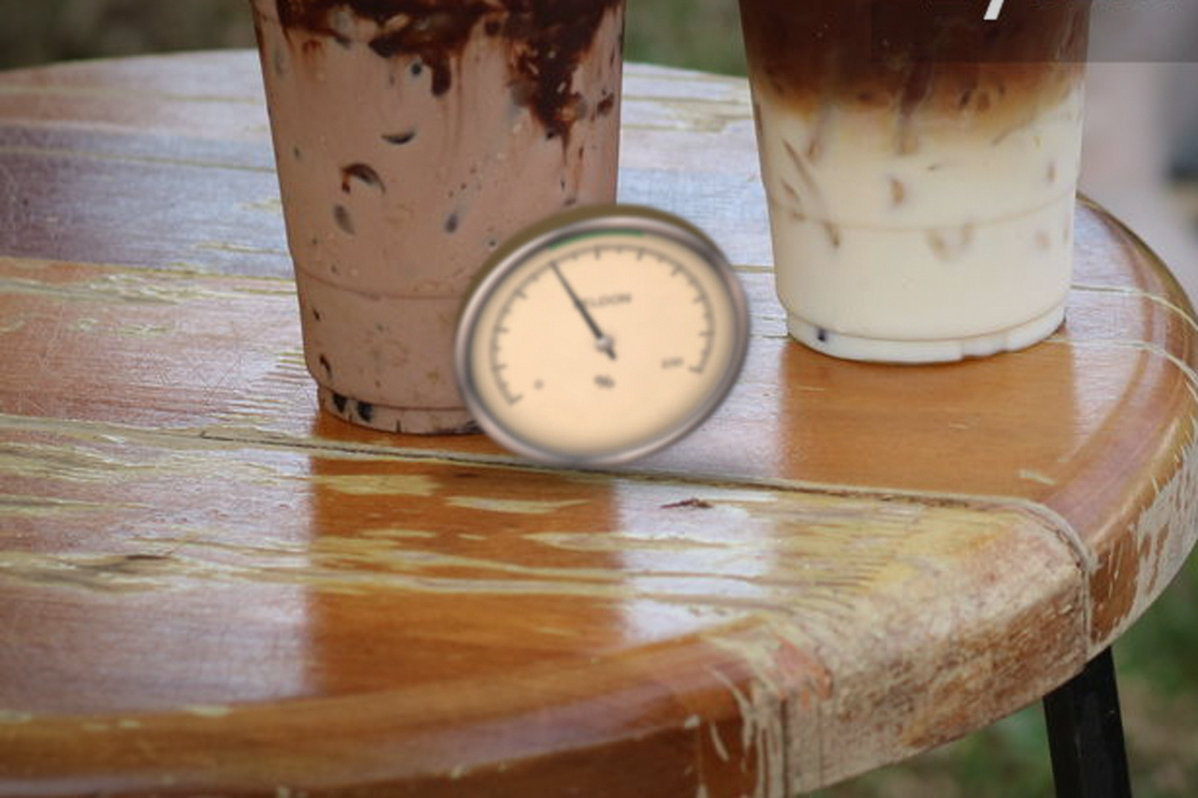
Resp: 40 %
